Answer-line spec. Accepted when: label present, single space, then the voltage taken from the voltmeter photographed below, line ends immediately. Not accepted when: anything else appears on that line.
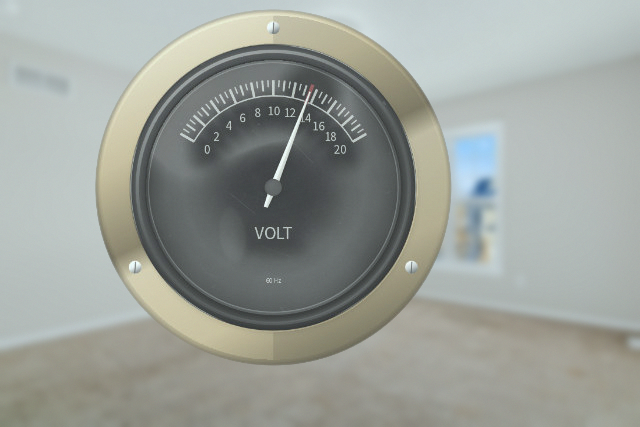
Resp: 13.5 V
